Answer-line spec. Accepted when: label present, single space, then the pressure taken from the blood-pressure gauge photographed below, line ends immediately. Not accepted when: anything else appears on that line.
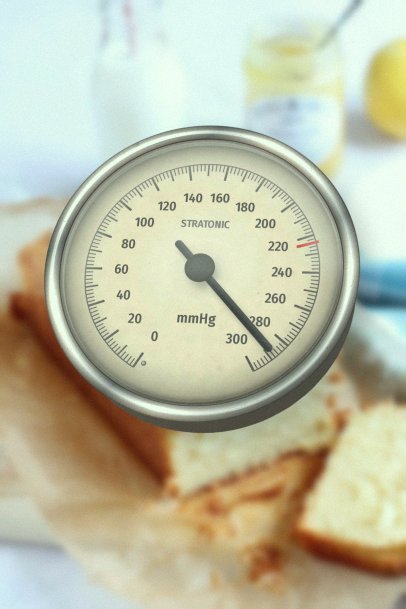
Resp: 288 mmHg
